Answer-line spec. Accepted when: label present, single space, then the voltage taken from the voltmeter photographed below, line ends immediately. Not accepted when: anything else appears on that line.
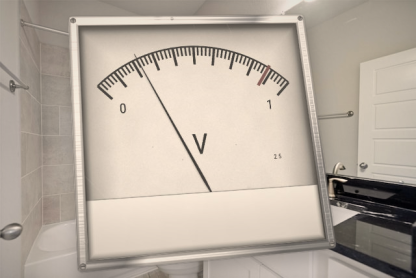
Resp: 0.22 V
